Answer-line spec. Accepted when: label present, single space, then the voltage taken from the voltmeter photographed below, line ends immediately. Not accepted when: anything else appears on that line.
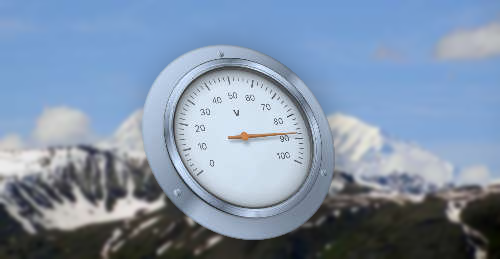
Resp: 88 V
